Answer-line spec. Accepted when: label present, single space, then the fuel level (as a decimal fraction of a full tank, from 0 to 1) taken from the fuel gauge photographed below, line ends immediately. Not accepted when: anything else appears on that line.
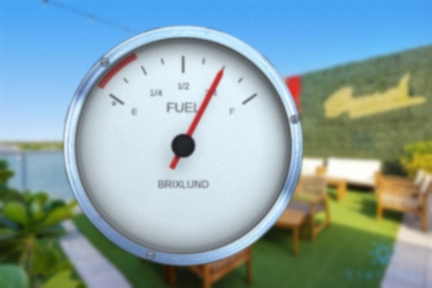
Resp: 0.75
